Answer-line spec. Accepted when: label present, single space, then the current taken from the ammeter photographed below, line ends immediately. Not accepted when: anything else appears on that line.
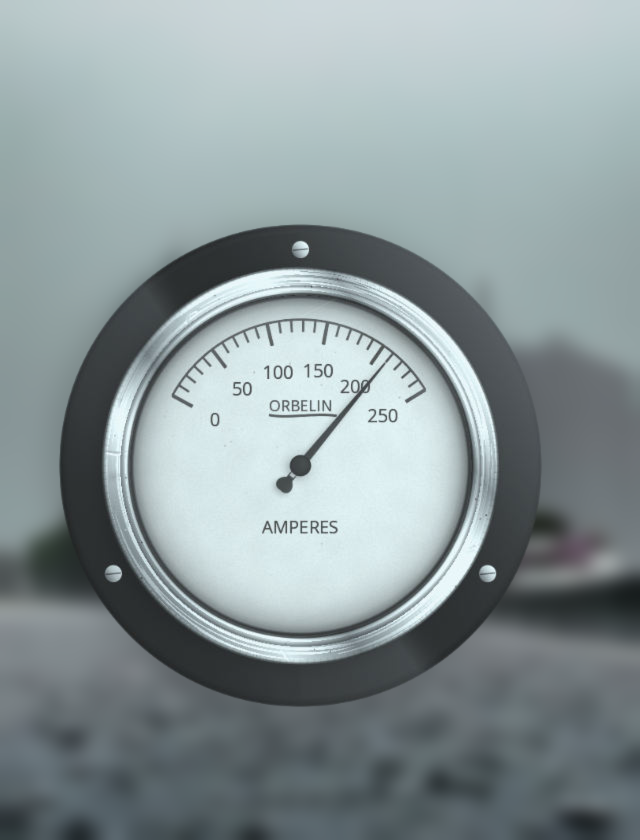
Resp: 210 A
